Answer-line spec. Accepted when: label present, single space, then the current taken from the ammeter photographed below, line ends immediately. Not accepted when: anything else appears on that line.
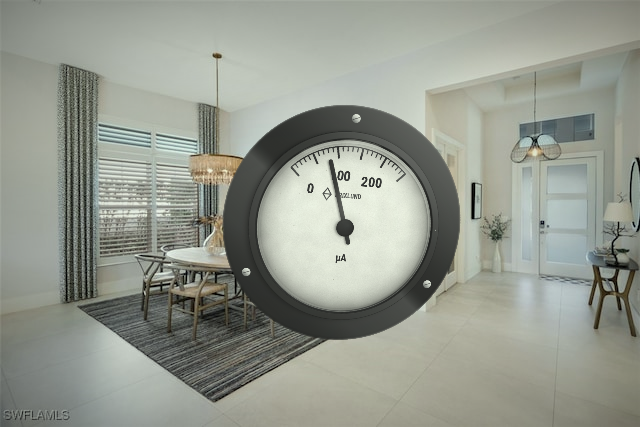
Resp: 80 µA
